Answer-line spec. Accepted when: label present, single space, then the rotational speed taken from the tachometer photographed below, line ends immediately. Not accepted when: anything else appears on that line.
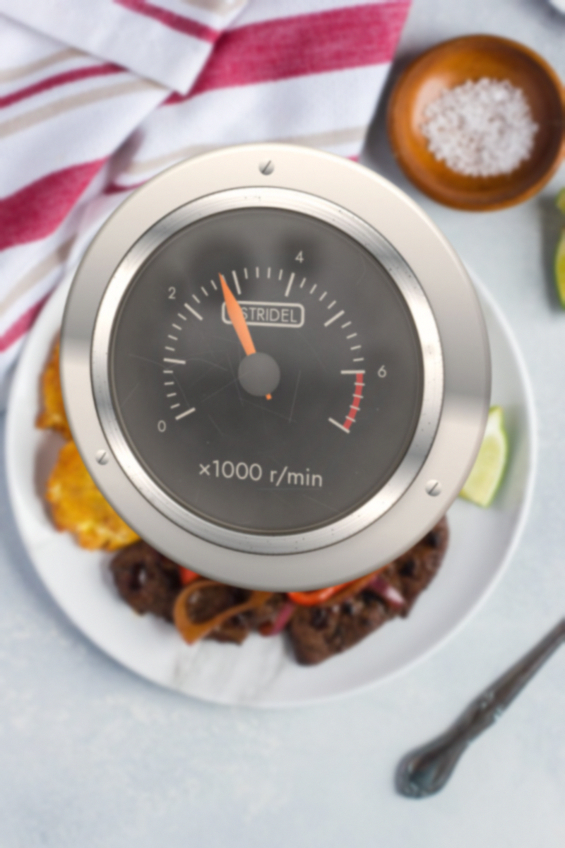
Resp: 2800 rpm
